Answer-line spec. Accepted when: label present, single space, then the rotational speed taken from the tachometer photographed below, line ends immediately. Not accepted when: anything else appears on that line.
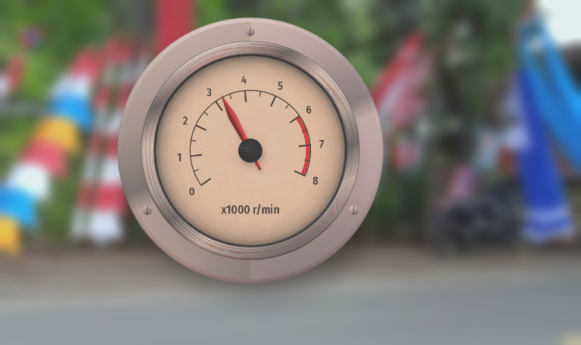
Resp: 3250 rpm
